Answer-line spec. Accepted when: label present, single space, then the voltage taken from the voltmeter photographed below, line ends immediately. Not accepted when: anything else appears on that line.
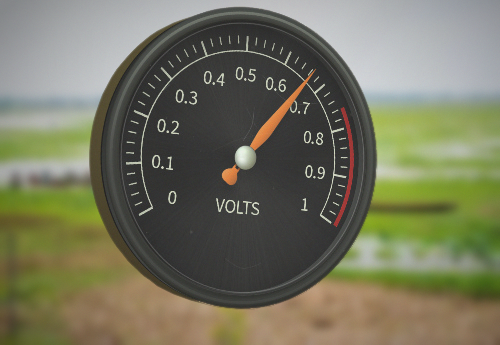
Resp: 0.66 V
